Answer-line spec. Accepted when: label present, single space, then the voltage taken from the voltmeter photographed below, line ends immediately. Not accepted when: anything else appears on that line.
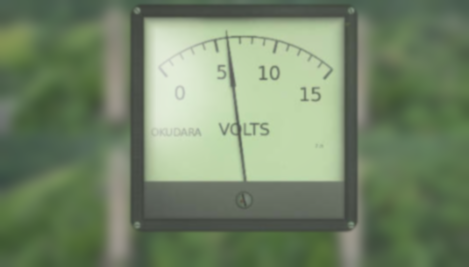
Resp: 6 V
